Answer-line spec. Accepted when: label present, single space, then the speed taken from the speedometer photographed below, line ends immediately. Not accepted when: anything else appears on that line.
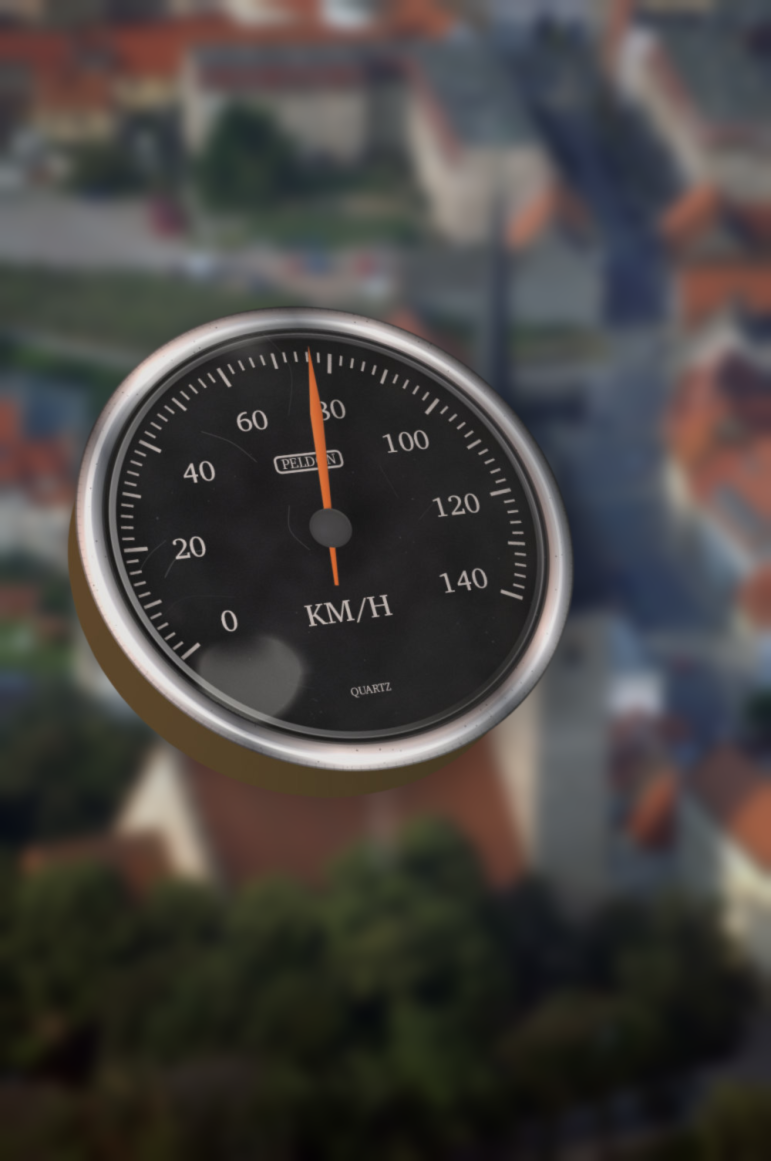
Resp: 76 km/h
